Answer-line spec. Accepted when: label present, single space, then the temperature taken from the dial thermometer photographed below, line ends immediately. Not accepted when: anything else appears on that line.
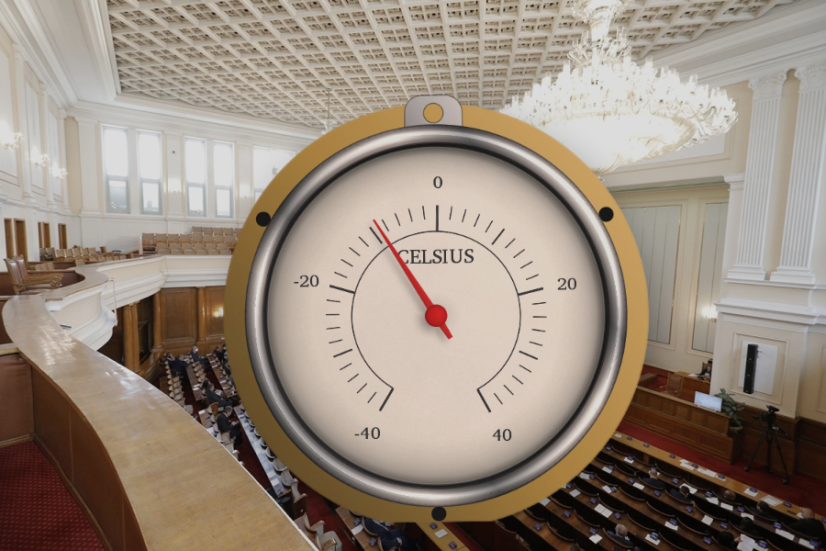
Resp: -9 °C
